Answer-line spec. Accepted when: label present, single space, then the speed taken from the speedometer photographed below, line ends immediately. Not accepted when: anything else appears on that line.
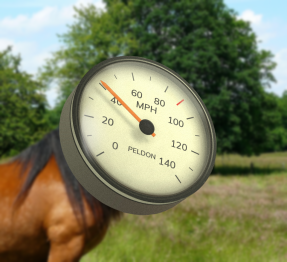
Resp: 40 mph
